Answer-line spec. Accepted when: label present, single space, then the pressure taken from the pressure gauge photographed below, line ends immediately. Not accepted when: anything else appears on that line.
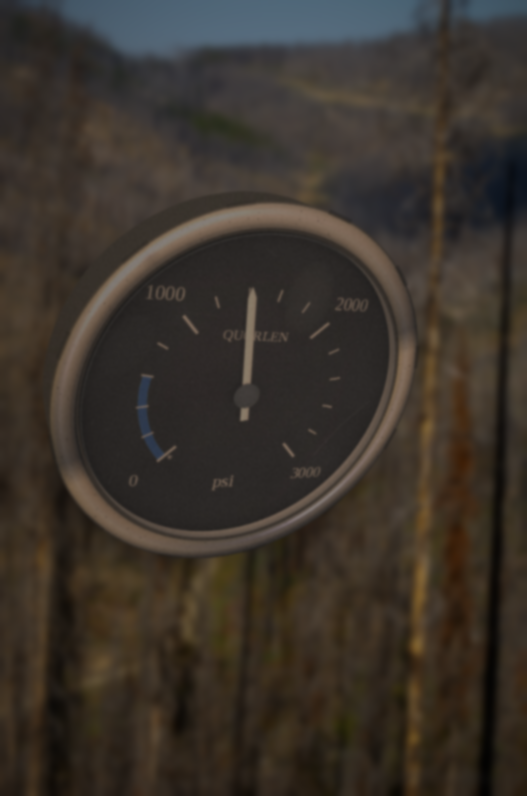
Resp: 1400 psi
